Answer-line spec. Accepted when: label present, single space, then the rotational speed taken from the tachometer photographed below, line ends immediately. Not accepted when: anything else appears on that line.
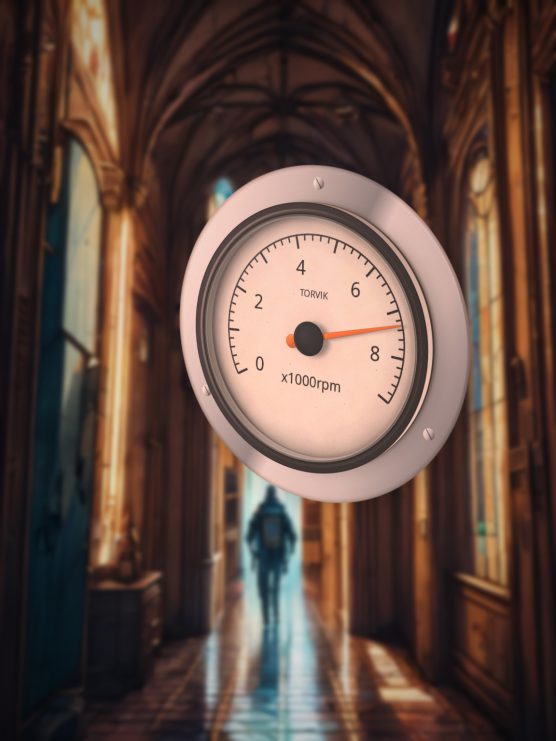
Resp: 7300 rpm
